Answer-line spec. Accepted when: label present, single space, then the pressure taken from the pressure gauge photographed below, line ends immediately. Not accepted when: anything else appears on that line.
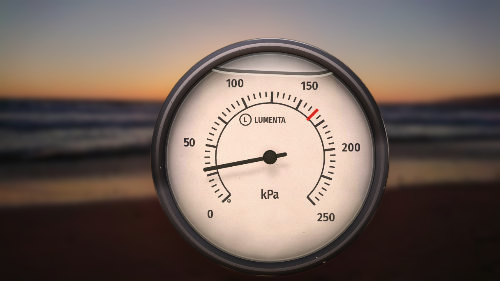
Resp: 30 kPa
